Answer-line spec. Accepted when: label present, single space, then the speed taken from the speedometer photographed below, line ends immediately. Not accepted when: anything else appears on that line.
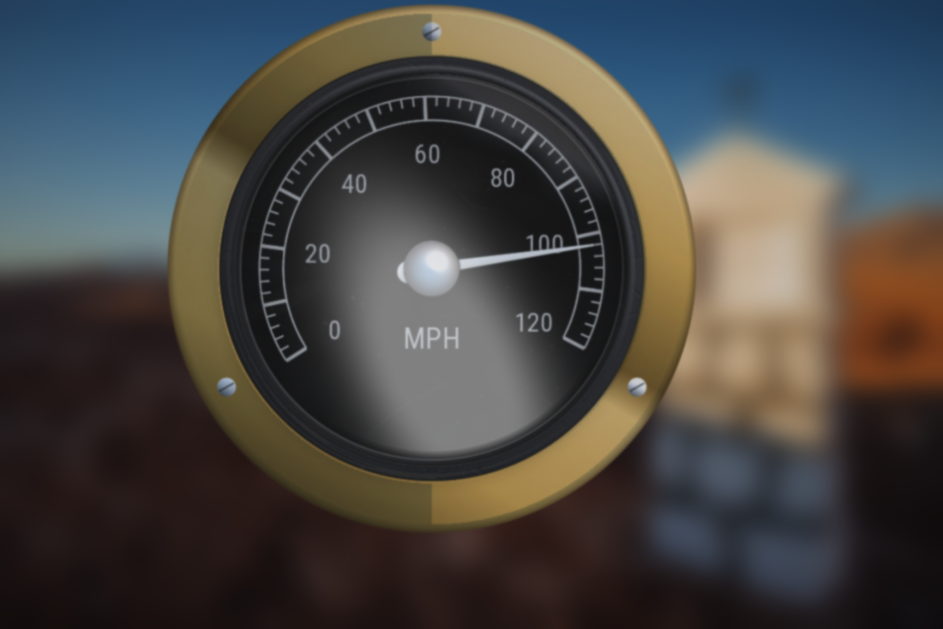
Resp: 102 mph
